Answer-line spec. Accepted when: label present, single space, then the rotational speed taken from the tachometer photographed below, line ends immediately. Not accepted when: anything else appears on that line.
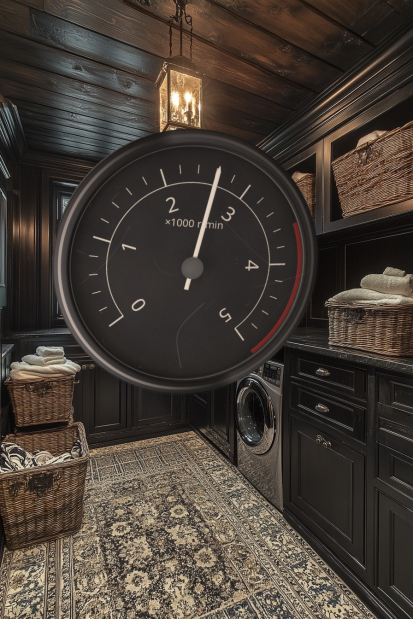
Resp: 2600 rpm
